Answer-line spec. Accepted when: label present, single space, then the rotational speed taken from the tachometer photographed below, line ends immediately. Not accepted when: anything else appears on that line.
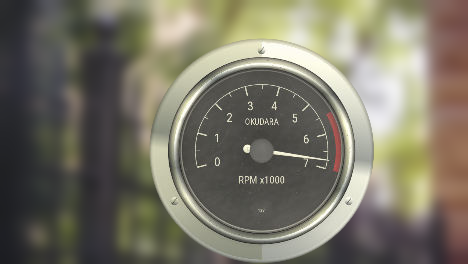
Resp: 6750 rpm
